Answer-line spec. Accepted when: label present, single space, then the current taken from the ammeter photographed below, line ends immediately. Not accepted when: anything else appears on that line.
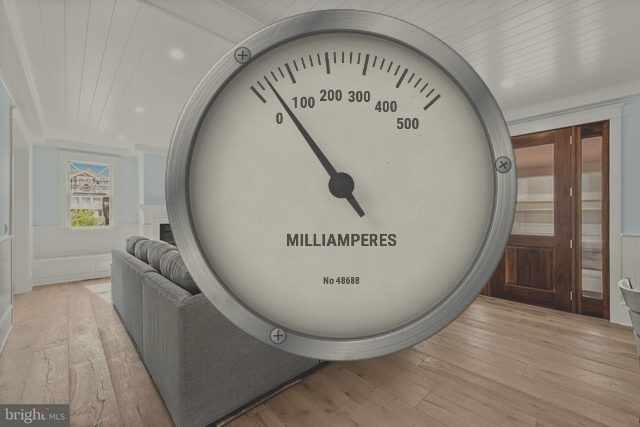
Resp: 40 mA
